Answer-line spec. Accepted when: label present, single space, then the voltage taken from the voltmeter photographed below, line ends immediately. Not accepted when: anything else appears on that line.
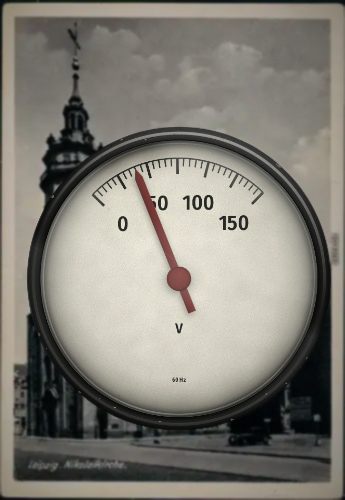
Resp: 40 V
